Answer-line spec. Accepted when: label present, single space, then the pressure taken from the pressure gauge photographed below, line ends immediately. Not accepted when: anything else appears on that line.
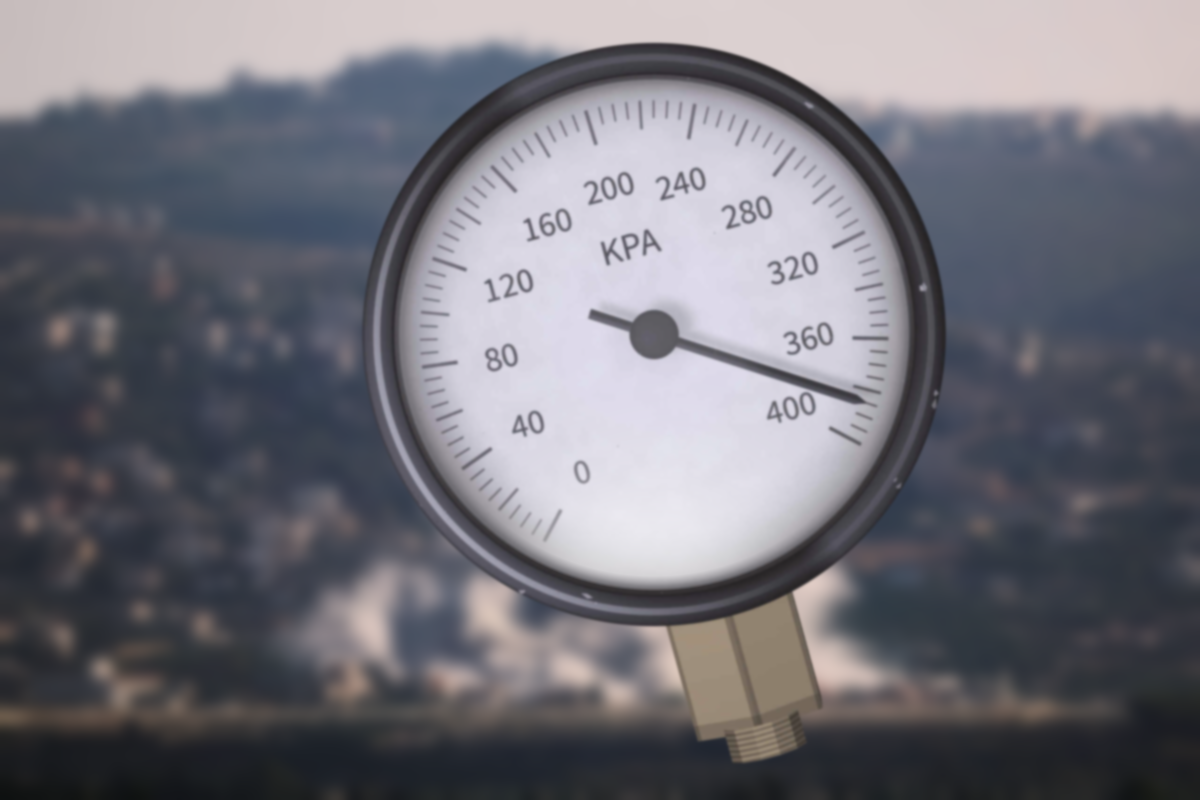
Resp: 385 kPa
